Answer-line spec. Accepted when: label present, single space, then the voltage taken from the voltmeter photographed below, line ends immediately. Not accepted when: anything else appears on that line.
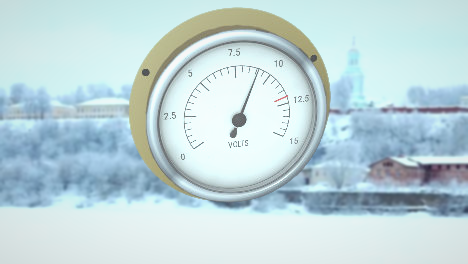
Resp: 9 V
